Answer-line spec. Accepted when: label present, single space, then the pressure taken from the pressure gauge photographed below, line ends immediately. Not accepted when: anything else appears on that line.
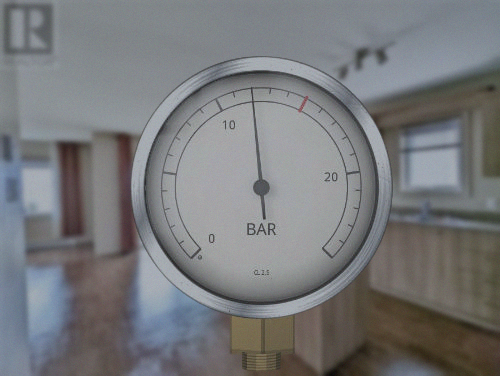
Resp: 12 bar
